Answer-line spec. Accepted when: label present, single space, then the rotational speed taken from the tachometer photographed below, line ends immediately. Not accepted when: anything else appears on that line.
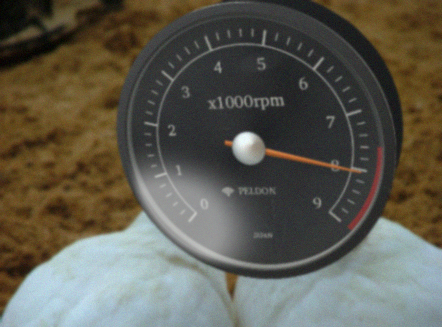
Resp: 8000 rpm
